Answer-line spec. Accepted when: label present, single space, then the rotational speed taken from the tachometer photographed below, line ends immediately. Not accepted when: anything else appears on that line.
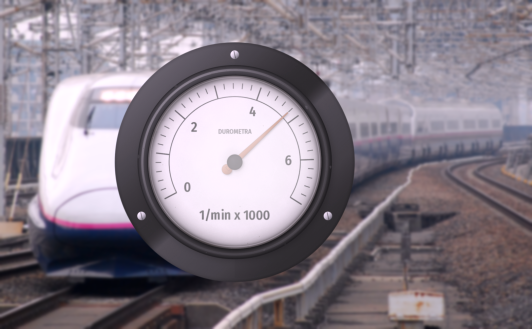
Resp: 4800 rpm
